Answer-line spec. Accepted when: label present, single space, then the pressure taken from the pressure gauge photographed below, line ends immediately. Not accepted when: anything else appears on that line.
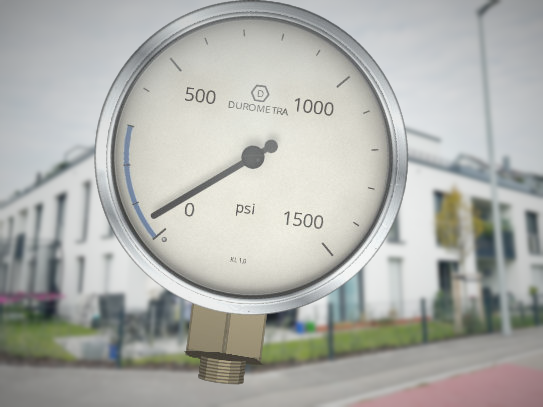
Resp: 50 psi
